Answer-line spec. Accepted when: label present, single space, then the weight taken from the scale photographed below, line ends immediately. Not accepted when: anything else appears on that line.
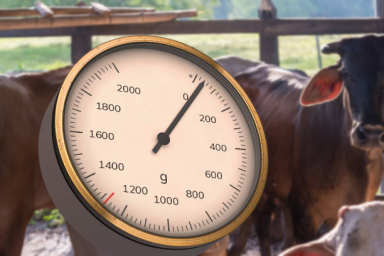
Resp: 40 g
